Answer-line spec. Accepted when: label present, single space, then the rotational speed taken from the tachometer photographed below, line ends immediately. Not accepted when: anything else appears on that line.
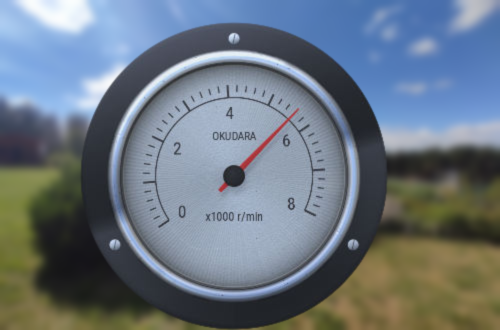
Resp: 5600 rpm
